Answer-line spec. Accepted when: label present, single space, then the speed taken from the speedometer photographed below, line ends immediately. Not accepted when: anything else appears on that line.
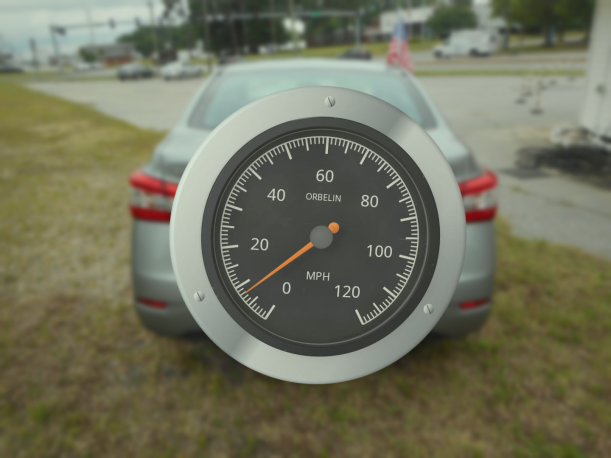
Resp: 8 mph
